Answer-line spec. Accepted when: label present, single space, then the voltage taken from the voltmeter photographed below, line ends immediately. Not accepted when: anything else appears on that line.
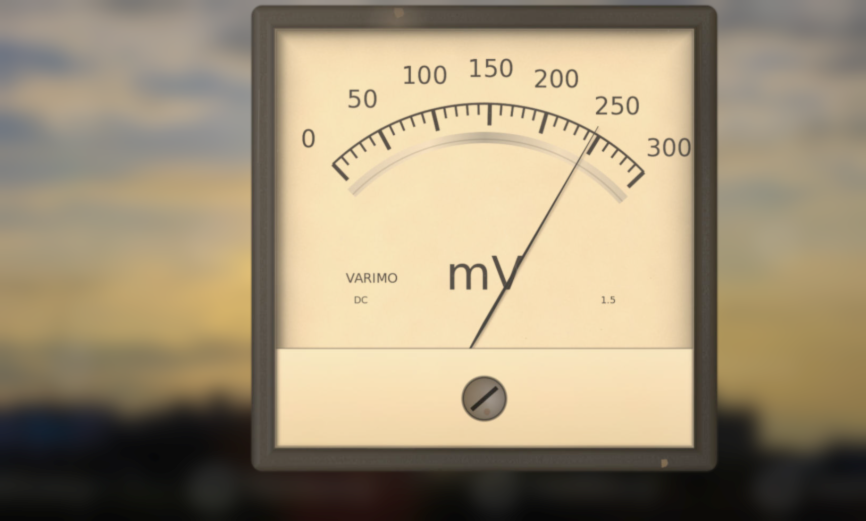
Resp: 245 mV
